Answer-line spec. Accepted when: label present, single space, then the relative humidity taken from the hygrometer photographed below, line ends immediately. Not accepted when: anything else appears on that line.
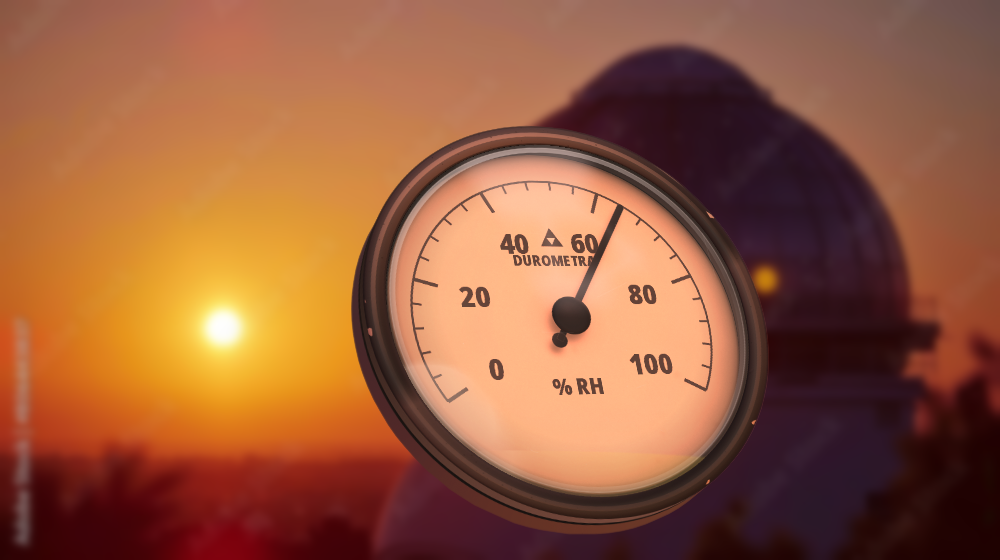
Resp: 64 %
